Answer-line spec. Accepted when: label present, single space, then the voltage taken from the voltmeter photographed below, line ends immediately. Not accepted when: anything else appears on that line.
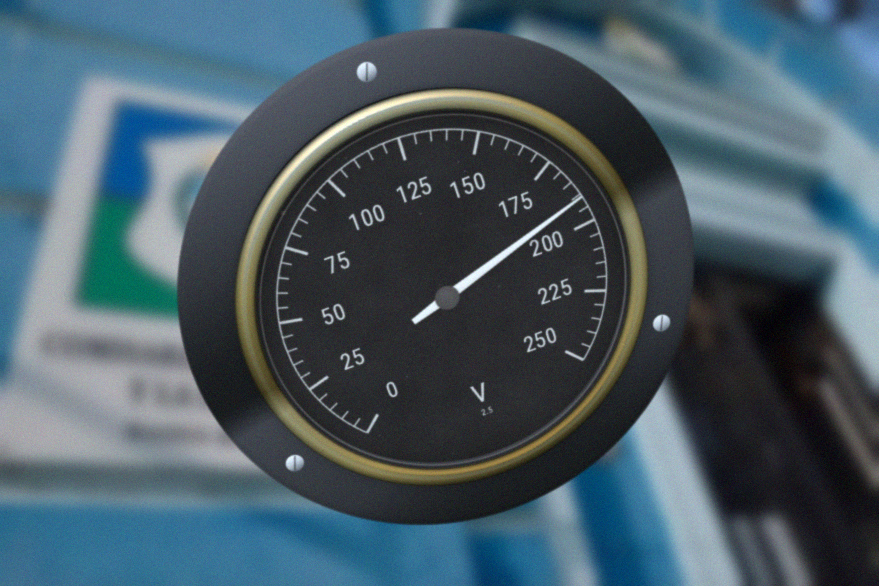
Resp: 190 V
